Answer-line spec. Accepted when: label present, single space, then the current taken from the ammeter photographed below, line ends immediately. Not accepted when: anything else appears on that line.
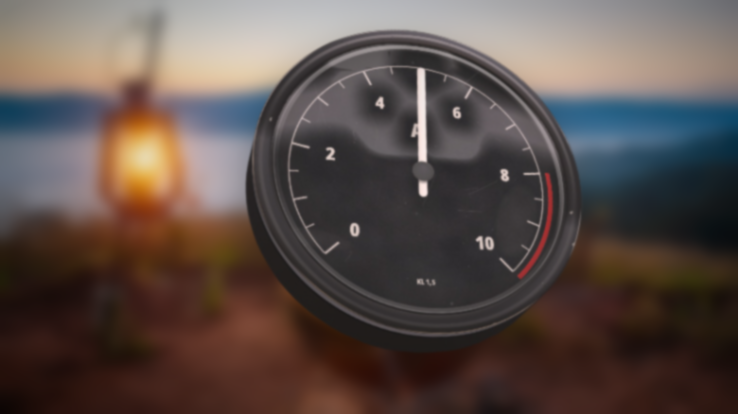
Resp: 5 A
